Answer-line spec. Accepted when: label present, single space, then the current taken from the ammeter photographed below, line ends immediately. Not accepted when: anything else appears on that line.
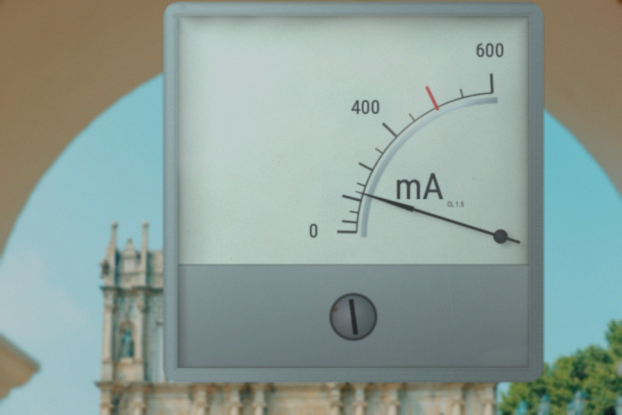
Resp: 225 mA
